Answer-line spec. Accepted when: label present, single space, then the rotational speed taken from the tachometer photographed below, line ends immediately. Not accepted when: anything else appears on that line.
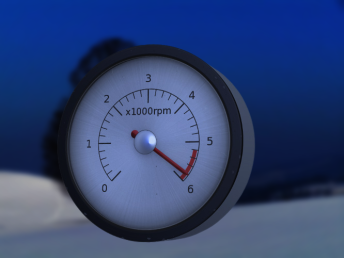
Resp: 5800 rpm
